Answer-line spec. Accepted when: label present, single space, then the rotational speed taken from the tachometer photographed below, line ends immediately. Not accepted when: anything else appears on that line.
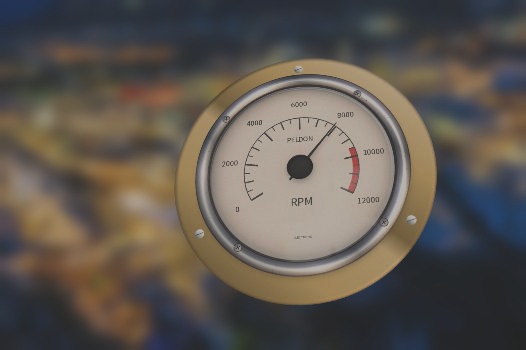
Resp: 8000 rpm
